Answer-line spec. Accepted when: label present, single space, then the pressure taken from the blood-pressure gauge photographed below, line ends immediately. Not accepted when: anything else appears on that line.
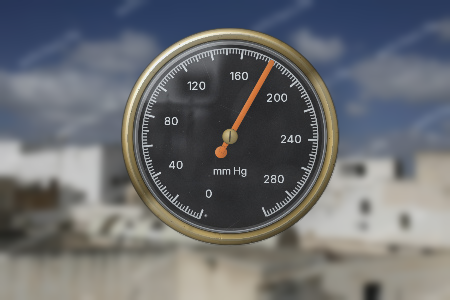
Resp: 180 mmHg
